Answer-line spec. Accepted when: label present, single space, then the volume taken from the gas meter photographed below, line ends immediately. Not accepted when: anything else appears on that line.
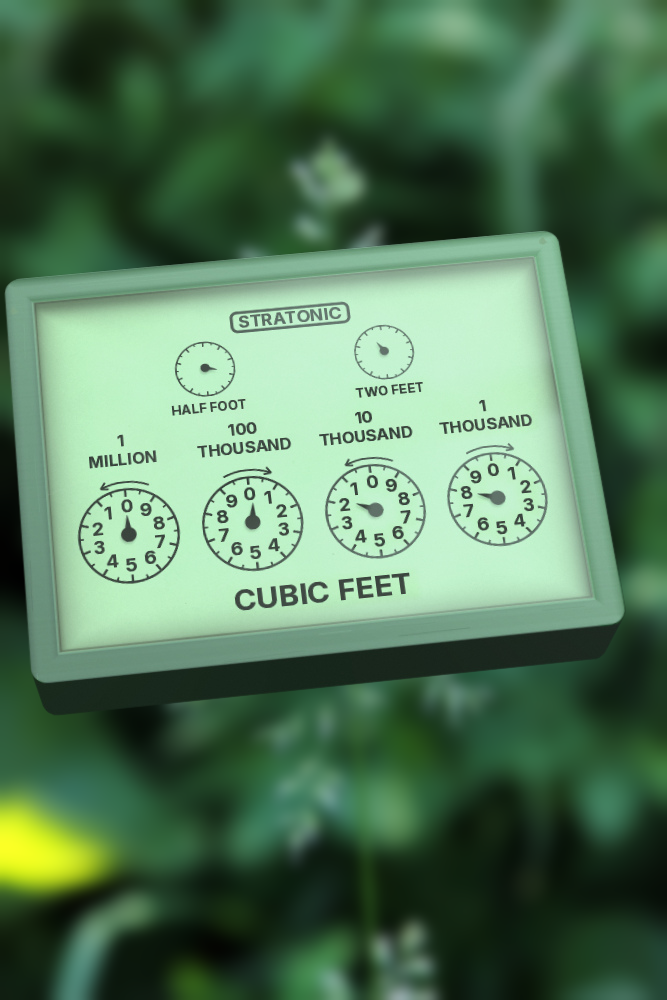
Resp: 1800 ft³
